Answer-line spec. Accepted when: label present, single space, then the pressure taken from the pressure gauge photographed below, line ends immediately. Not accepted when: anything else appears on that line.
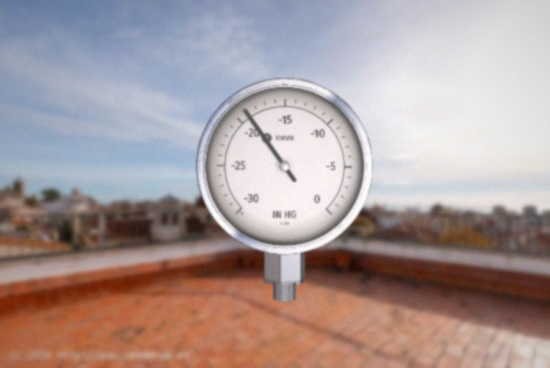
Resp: -19 inHg
